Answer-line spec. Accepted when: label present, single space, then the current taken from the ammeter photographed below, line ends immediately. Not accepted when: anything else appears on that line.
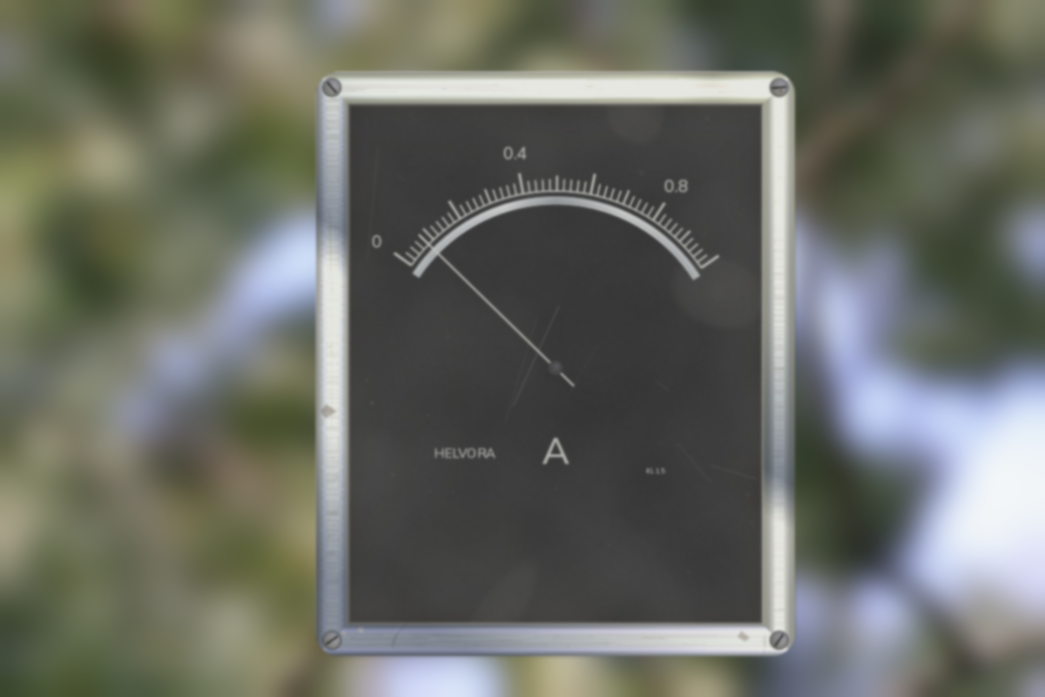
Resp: 0.08 A
